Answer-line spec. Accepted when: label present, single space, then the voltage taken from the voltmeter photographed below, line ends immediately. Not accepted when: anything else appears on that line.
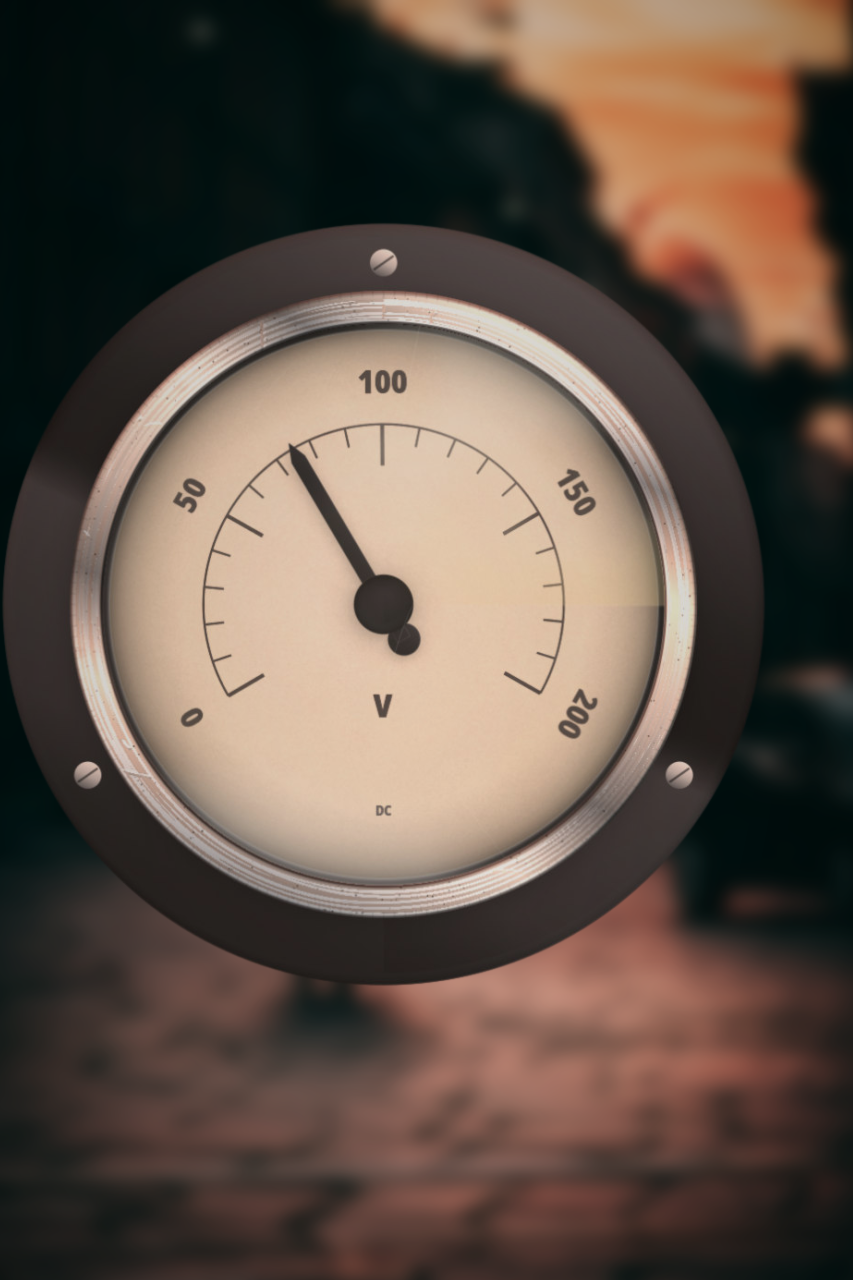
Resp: 75 V
